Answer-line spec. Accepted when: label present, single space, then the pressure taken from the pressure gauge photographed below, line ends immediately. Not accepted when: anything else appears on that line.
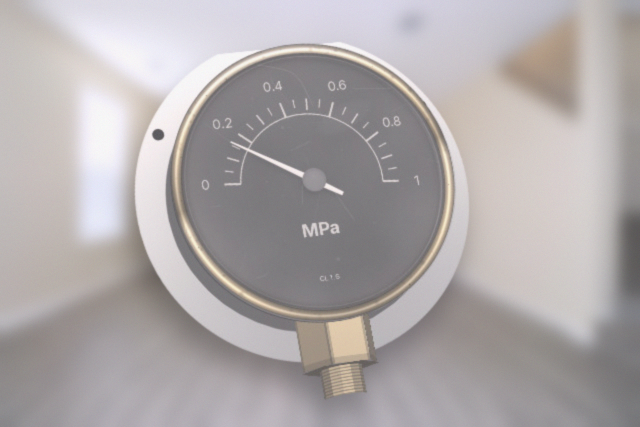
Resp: 0.15 MPa
